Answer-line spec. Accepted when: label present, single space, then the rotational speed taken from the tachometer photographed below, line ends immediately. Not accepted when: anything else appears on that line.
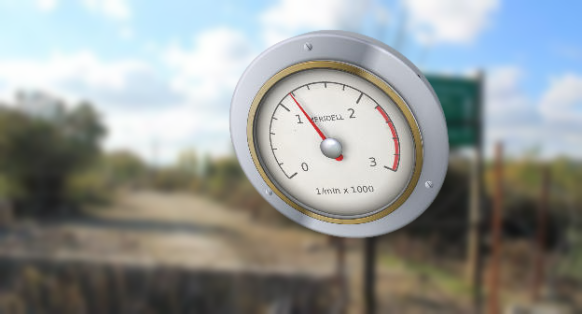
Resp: 1200 rpm
